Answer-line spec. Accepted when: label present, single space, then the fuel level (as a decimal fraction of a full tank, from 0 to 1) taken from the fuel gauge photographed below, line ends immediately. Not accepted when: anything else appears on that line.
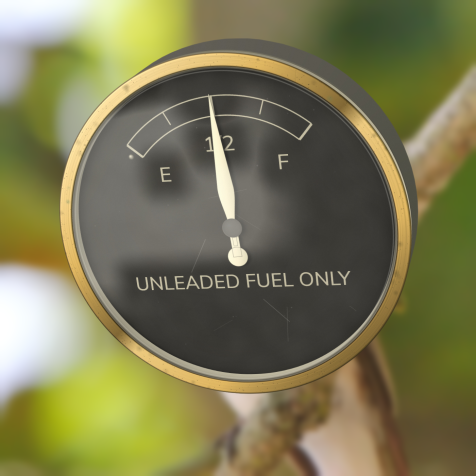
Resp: 0.5
